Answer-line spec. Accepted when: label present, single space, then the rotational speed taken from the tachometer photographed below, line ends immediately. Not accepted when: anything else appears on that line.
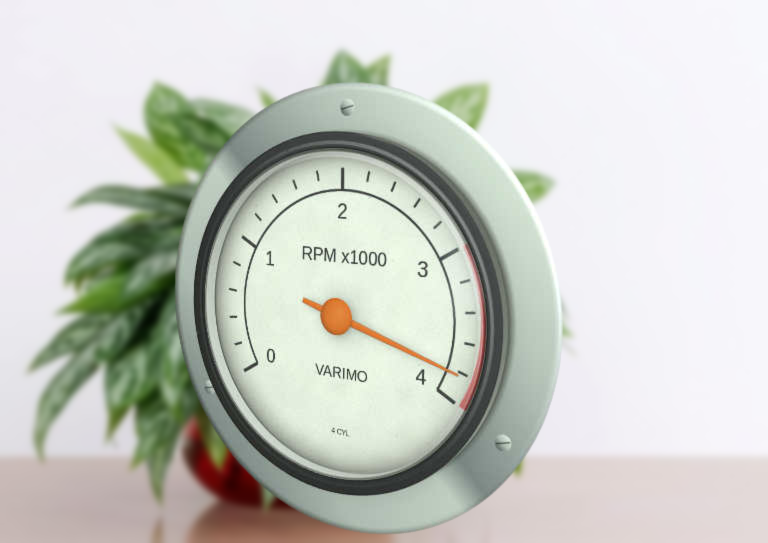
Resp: 3800 rpm
